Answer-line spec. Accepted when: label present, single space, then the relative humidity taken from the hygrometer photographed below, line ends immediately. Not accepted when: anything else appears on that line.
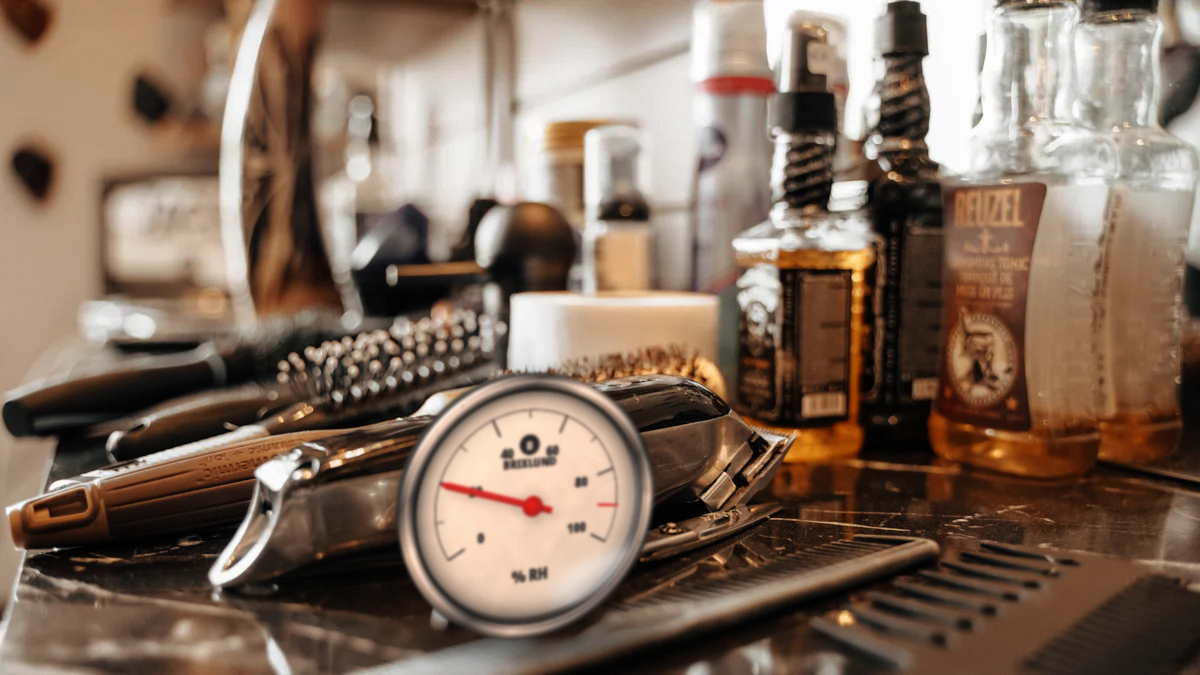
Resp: 20 %
